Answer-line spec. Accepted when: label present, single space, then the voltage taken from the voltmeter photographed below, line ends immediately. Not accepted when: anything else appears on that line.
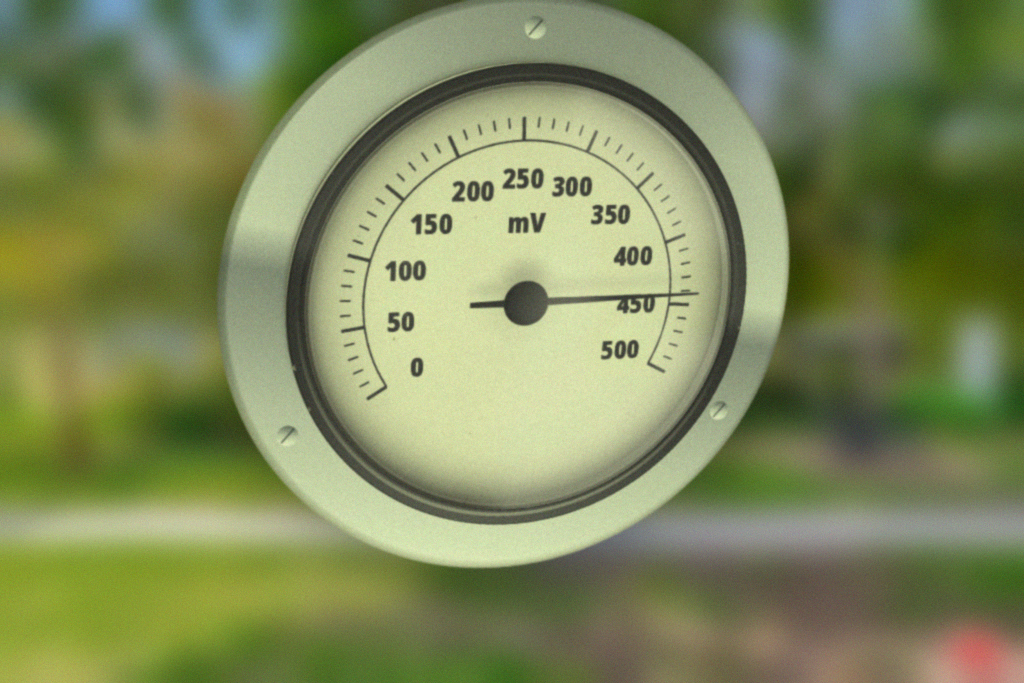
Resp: 440 mV
